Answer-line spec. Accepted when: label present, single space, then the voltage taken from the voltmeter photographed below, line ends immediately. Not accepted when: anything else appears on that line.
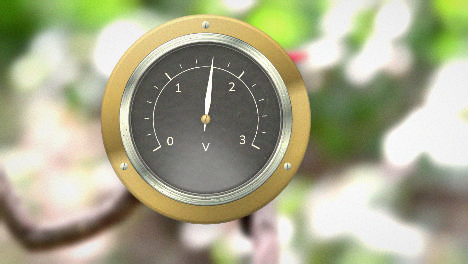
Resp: 1.6 V
